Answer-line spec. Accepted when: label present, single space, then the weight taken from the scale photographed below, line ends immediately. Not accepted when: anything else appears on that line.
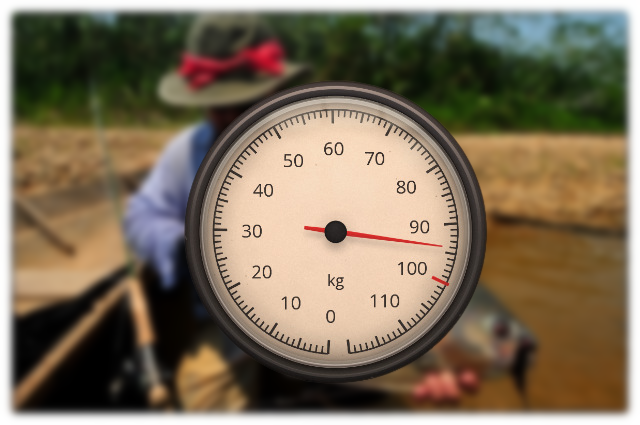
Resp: 94 kg
